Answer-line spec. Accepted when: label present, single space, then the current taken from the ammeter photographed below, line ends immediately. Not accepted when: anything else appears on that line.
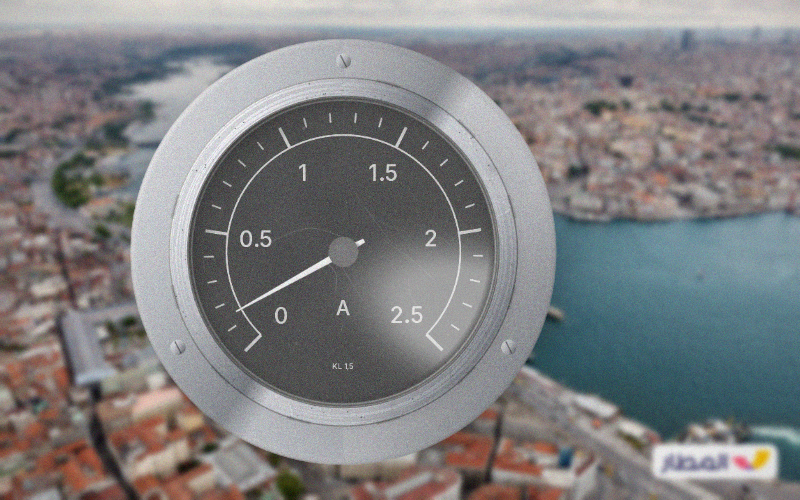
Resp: 0.15 A
